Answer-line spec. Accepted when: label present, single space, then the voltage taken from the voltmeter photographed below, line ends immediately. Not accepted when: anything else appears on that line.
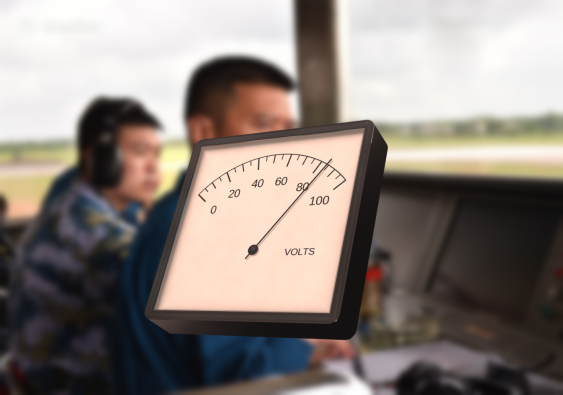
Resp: 85 V
